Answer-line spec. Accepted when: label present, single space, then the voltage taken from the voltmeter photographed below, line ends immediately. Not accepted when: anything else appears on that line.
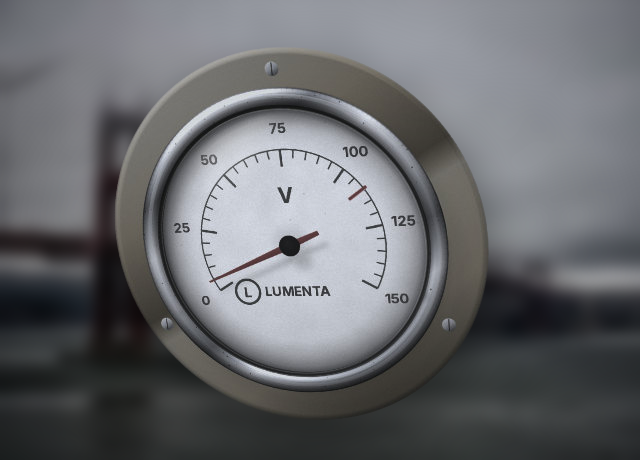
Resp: 5 V
